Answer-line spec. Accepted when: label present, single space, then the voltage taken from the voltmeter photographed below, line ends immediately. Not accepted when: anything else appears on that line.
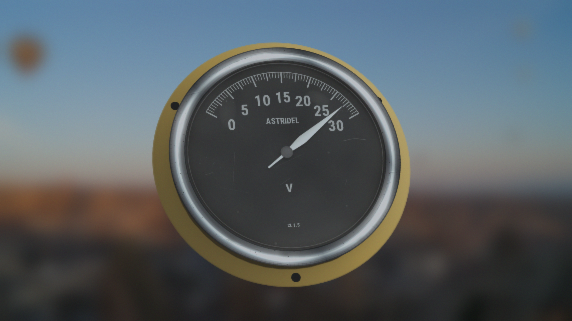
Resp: 27.5 V
